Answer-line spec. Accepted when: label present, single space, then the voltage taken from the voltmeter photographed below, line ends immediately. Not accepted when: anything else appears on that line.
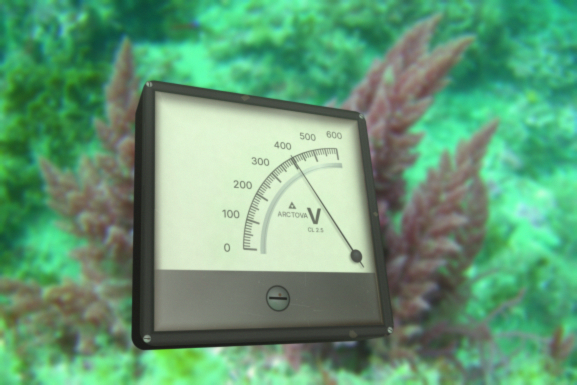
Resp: 400 V
